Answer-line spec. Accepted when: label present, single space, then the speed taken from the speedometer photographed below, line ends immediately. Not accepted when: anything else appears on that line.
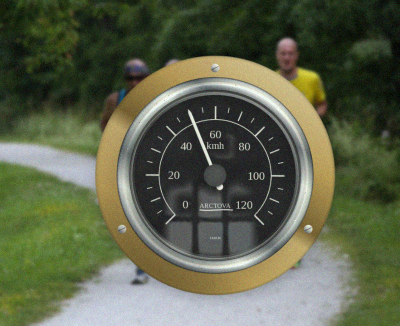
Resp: 50 km/h
